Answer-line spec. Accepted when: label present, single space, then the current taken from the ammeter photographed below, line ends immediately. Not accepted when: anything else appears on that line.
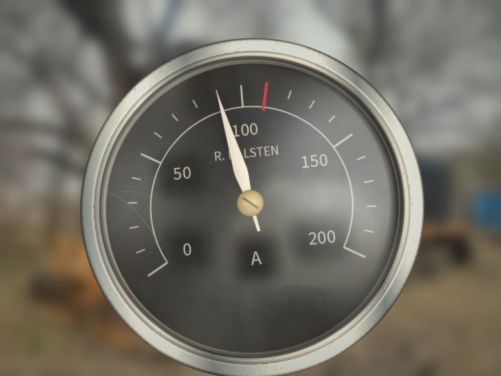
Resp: 90 A
